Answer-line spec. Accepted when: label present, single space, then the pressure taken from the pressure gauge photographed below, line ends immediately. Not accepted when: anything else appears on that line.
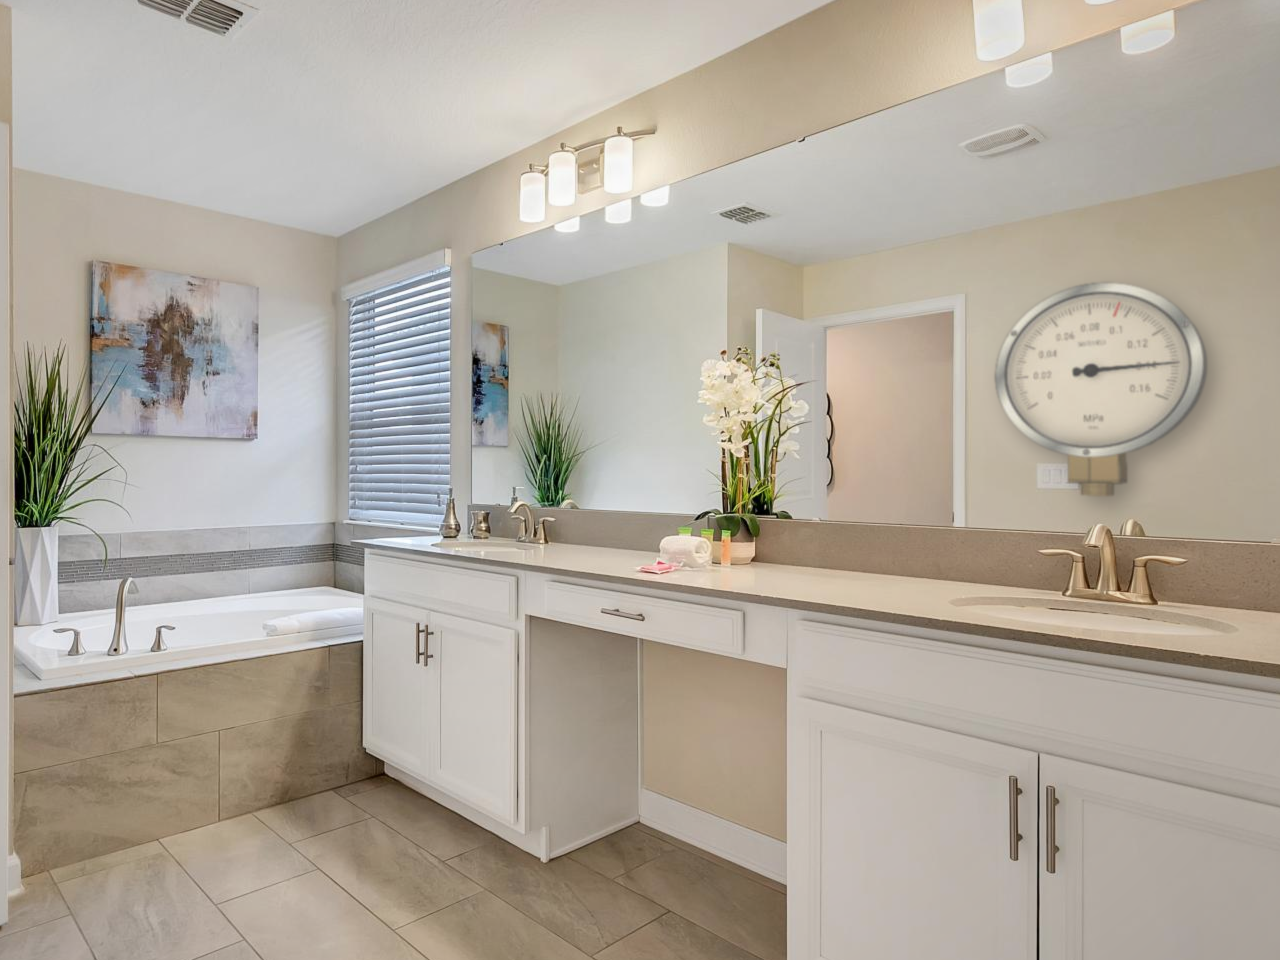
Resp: 0.14 MPa
